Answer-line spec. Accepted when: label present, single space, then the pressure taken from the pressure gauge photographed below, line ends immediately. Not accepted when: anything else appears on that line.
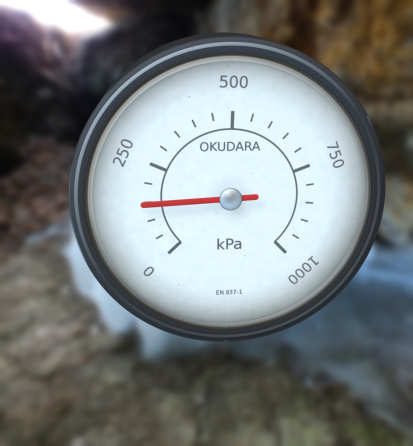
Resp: 150 kPa
